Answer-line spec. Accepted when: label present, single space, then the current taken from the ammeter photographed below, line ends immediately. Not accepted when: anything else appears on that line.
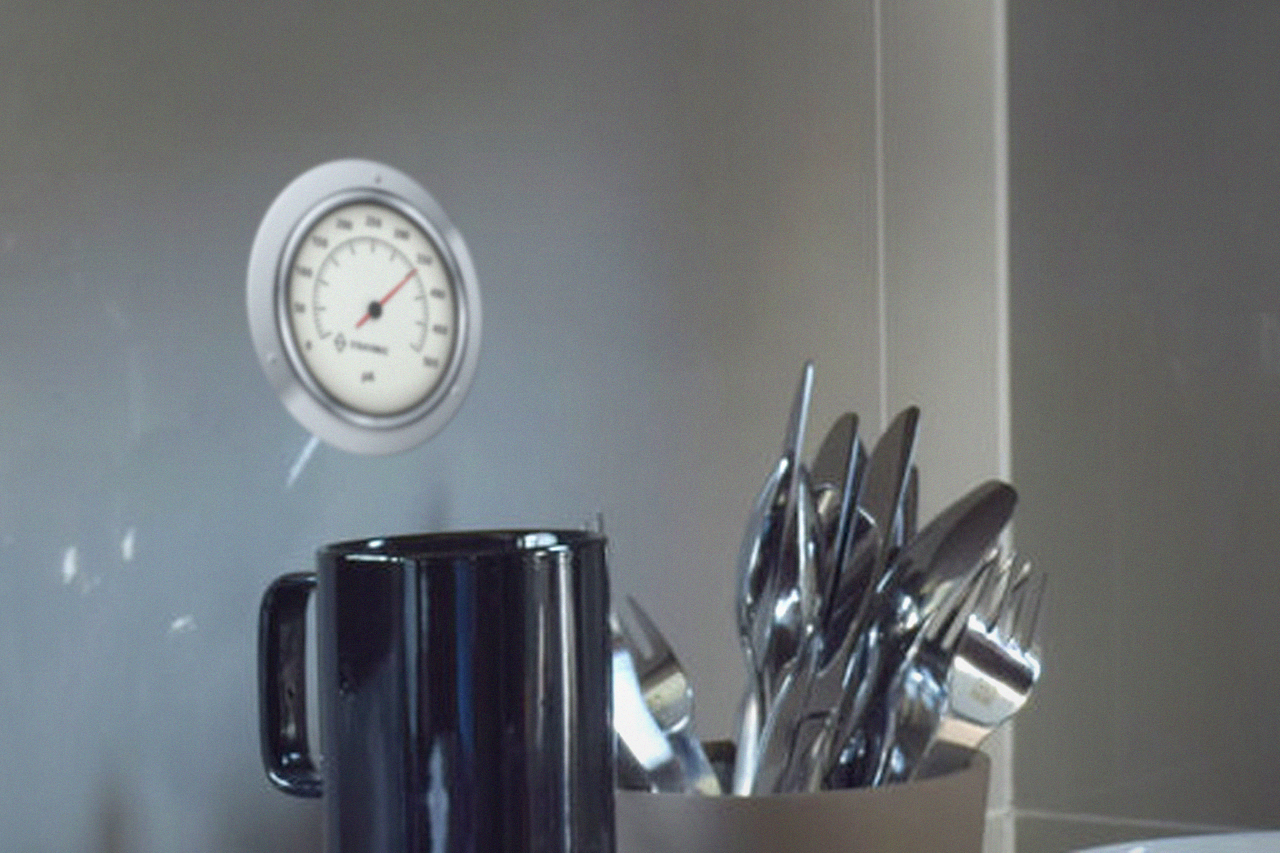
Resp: 350 µA
